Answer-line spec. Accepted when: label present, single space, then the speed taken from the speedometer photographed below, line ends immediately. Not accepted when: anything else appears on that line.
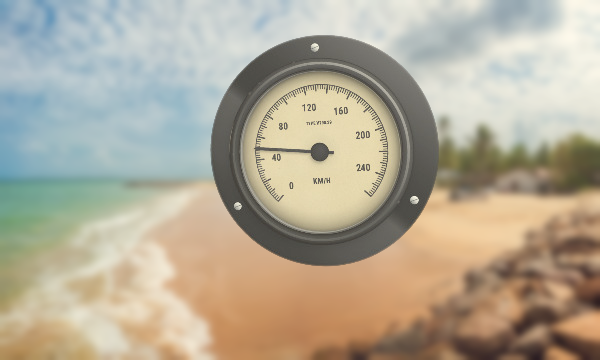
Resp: 50 km/h
